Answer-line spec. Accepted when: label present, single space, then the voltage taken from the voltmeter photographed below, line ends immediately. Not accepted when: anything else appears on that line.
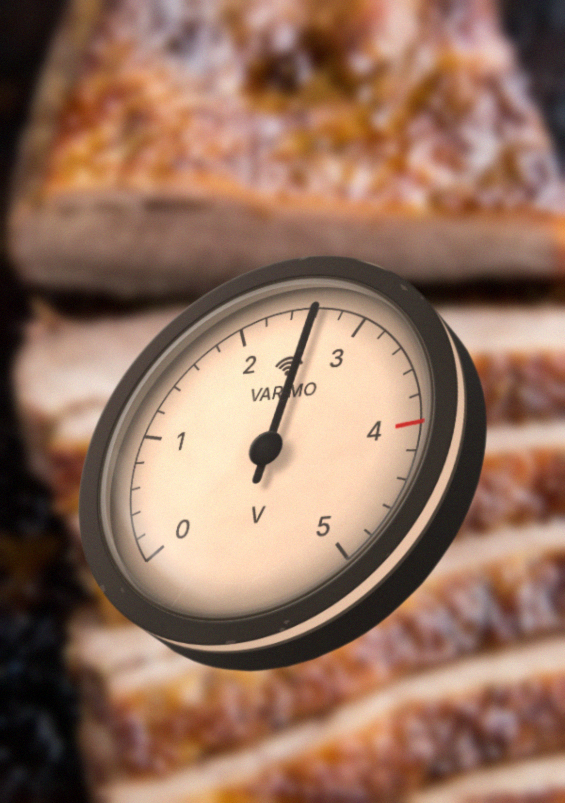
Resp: 2.6 V
